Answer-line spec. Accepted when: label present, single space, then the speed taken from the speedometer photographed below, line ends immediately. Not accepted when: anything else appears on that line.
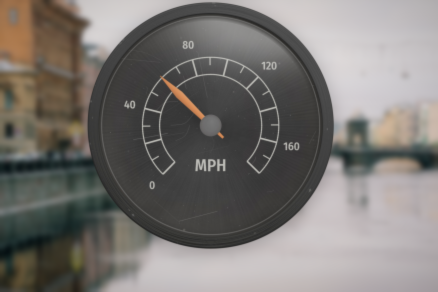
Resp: 60 mph
